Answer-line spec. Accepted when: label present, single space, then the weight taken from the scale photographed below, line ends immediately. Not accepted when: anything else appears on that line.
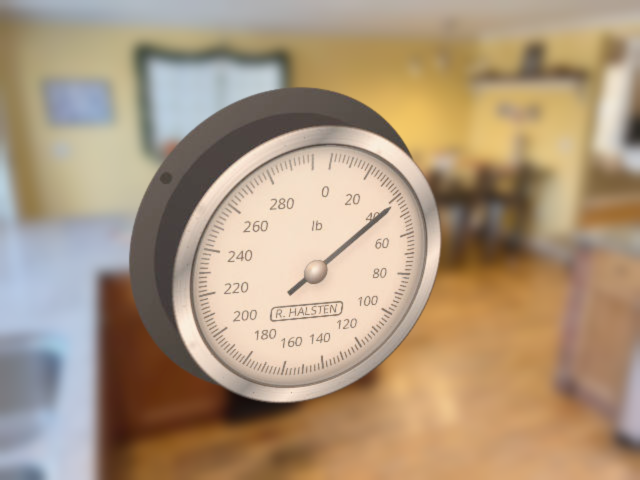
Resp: 40 lb
